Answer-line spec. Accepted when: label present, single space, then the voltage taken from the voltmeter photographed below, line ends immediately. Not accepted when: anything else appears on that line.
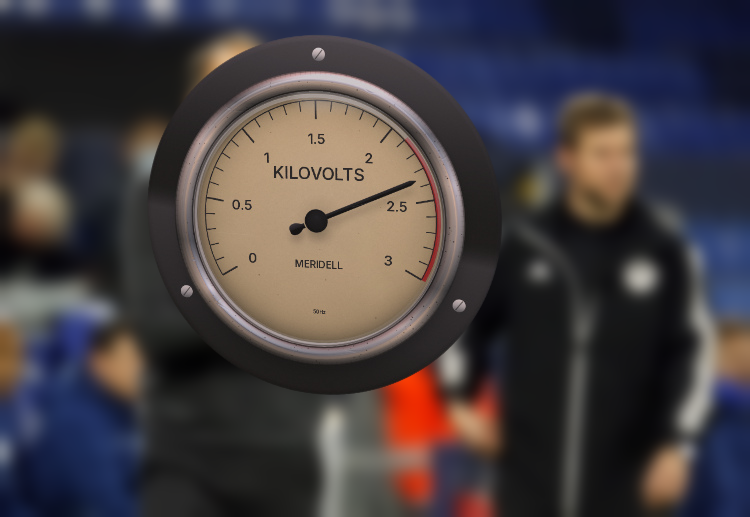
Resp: 2.35 kV
